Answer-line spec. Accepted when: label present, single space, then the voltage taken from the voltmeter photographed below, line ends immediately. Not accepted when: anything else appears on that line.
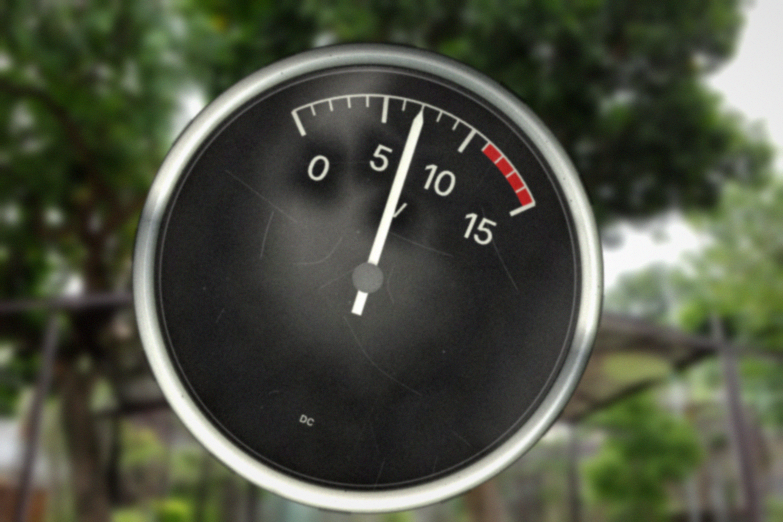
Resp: 7 V
